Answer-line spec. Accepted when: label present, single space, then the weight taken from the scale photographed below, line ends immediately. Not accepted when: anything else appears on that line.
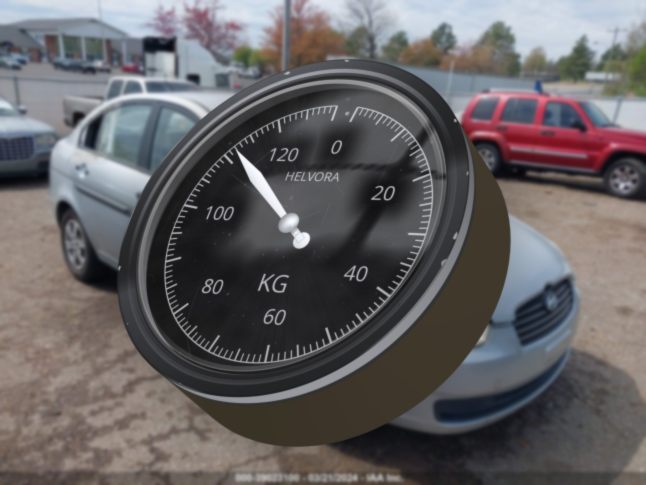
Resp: 112 kg
